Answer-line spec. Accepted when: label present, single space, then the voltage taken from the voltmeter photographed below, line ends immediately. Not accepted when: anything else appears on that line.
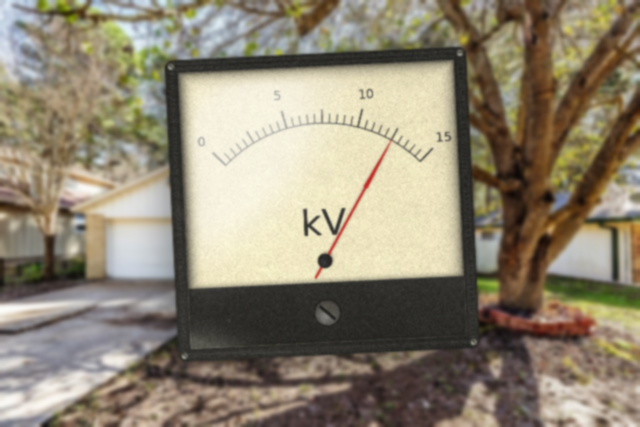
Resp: 12.5 kV
